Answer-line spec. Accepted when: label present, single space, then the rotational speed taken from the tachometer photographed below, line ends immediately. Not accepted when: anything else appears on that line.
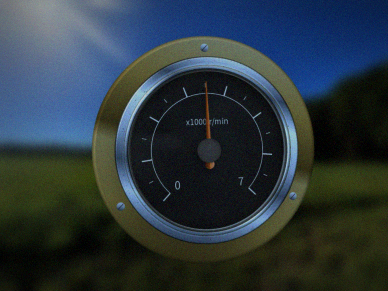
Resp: 3500 rpm
